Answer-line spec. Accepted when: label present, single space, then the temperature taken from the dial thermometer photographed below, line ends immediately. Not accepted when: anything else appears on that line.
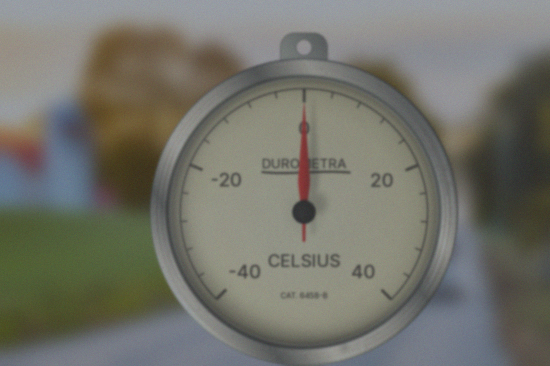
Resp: 0 °C
